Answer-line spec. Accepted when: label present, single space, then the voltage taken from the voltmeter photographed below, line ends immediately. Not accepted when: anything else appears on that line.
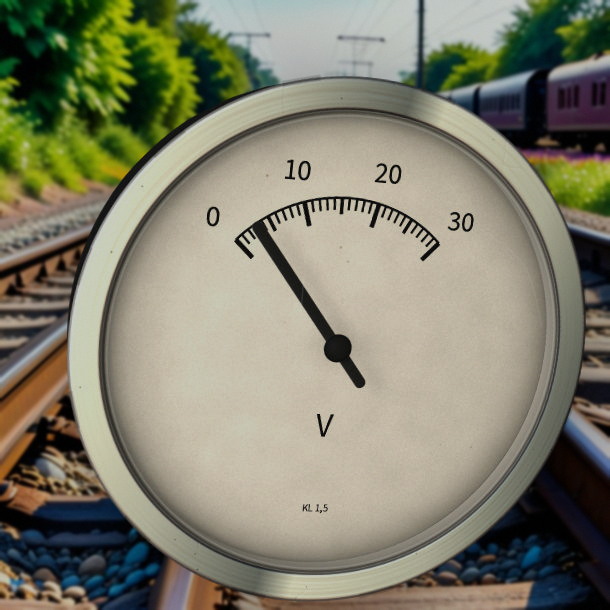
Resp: 3 V
